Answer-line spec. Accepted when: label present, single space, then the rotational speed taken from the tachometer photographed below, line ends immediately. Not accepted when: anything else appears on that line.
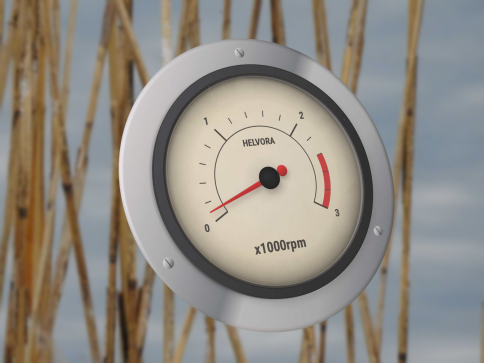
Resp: 100 rpm
